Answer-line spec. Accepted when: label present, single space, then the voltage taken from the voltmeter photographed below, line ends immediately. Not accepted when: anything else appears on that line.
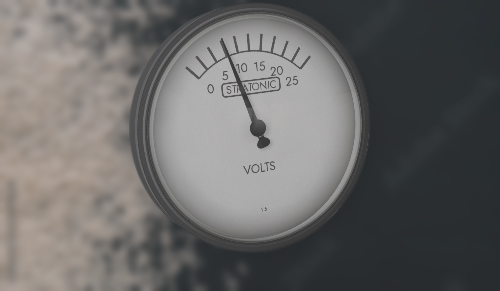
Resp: 7.5 V
